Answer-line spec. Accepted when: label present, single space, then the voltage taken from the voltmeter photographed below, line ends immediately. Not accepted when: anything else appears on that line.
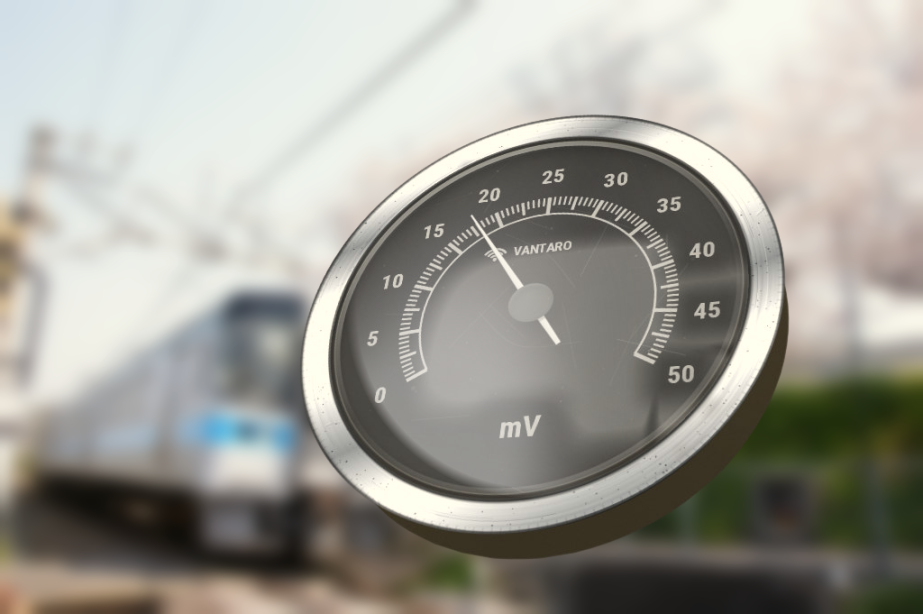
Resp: 18 mV
